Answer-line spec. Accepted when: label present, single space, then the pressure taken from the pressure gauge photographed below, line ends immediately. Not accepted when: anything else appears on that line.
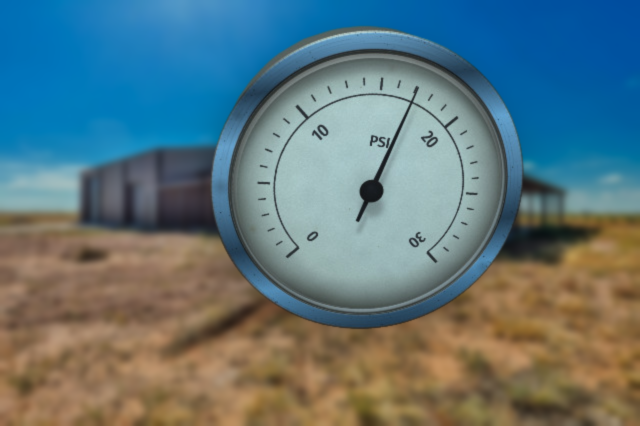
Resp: 17 psi
